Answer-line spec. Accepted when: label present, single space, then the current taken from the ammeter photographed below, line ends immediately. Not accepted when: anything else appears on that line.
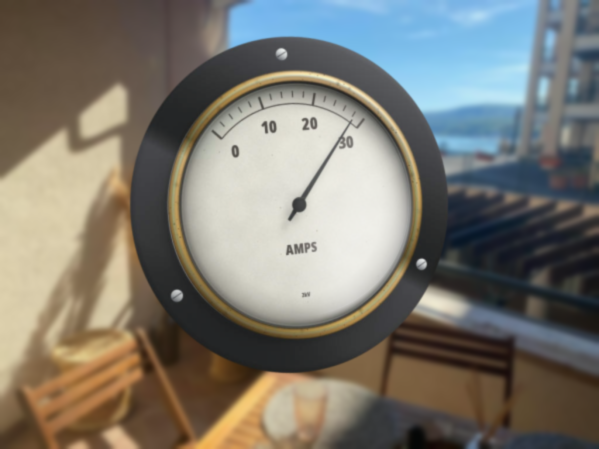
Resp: 28 A
